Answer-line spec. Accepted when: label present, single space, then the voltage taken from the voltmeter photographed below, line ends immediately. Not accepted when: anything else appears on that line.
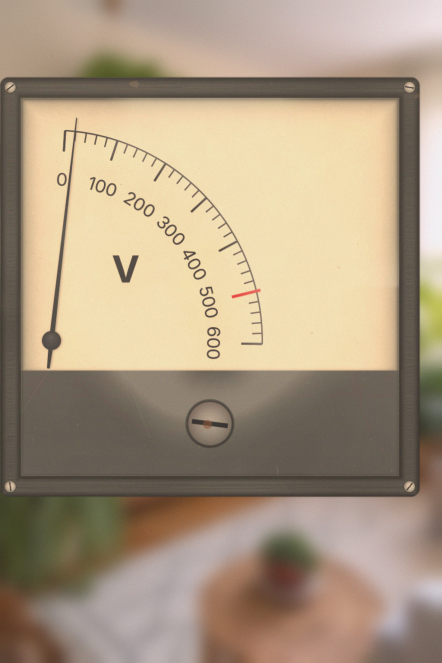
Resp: 20 V
